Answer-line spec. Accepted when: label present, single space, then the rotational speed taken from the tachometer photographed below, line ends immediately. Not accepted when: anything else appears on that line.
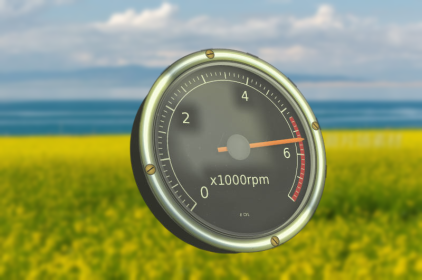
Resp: 5700 rpm
